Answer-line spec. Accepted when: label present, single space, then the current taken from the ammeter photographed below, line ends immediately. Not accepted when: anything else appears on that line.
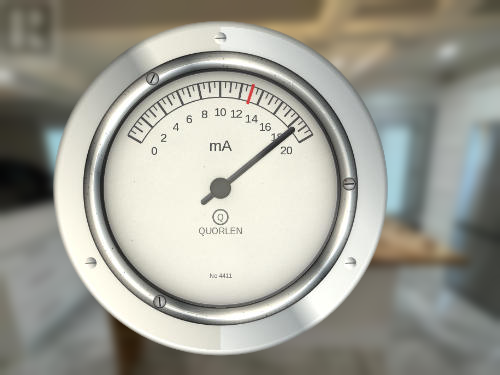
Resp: 18.5 mA
